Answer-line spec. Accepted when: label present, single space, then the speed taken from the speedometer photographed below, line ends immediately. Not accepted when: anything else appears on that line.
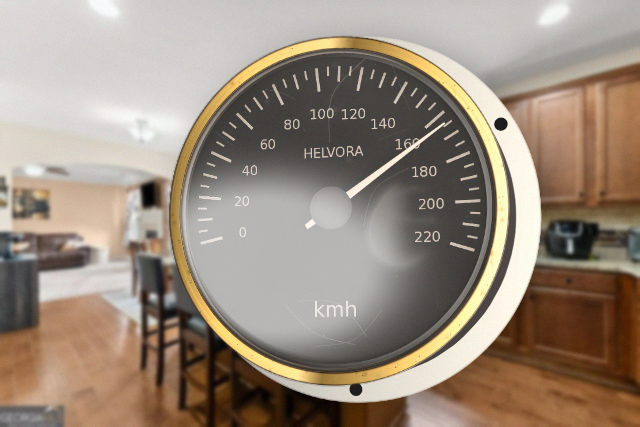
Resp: 165 km/h
